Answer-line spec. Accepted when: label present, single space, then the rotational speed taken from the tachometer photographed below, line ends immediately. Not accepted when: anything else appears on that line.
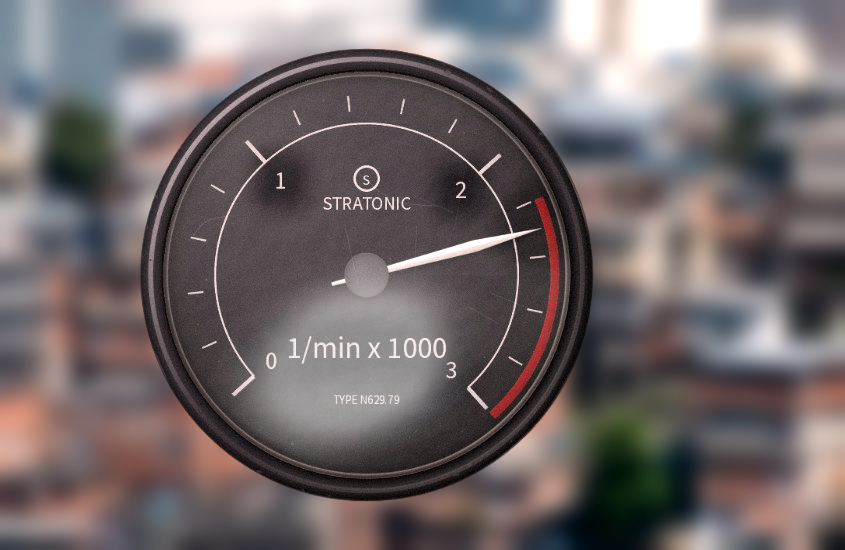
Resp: 2300 rpm
